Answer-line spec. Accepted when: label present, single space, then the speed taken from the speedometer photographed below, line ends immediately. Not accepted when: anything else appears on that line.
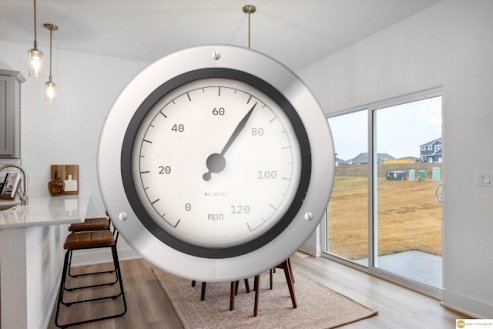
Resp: 72.5 mph
